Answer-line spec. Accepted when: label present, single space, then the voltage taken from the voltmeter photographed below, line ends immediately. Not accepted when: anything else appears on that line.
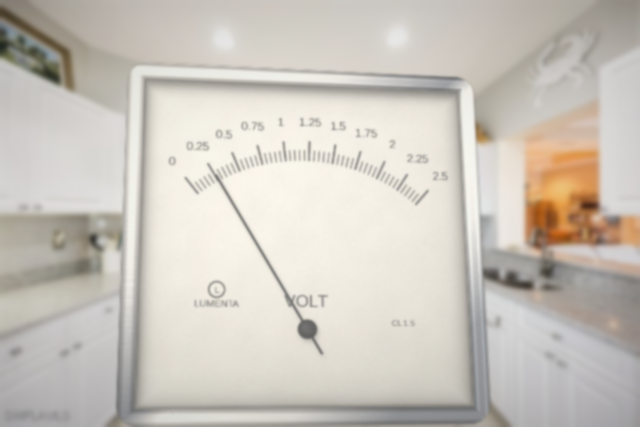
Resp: 0.25 V
